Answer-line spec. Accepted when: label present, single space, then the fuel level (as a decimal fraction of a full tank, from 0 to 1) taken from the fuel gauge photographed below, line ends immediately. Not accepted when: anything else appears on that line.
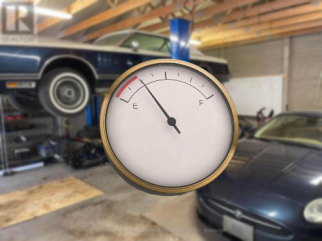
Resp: 0.25
